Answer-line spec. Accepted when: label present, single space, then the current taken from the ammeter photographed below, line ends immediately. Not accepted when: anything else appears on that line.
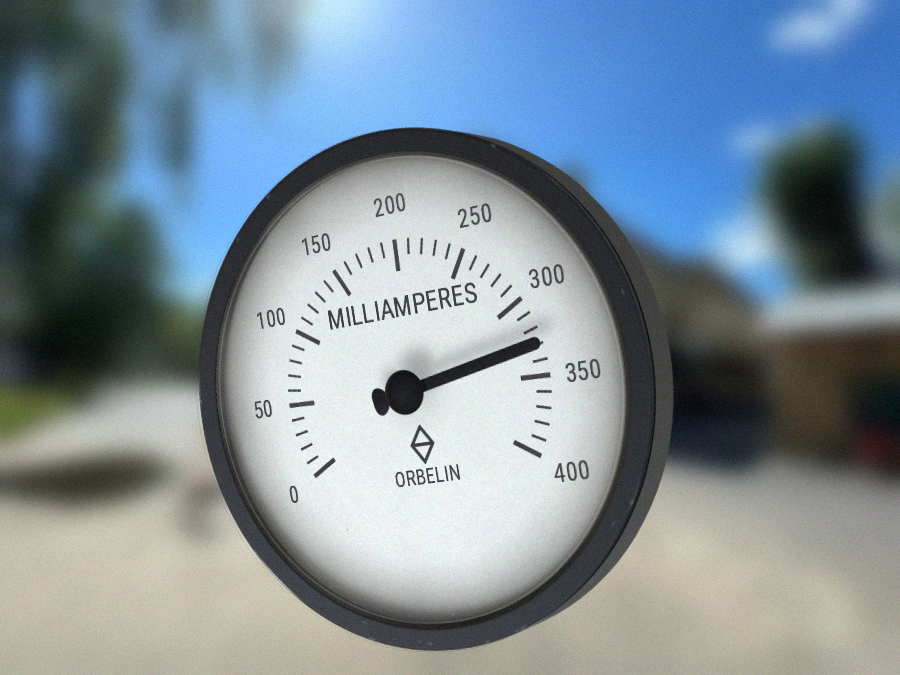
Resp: 330 mA
